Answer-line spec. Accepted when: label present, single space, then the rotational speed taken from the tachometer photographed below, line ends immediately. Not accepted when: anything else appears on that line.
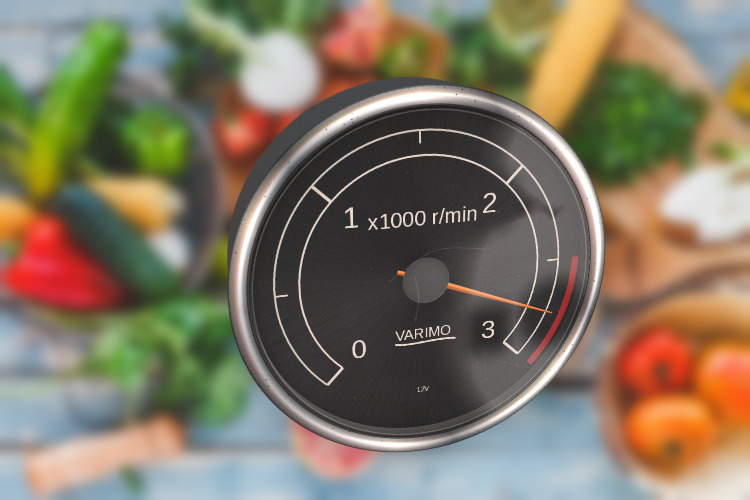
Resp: 2750 rpm
